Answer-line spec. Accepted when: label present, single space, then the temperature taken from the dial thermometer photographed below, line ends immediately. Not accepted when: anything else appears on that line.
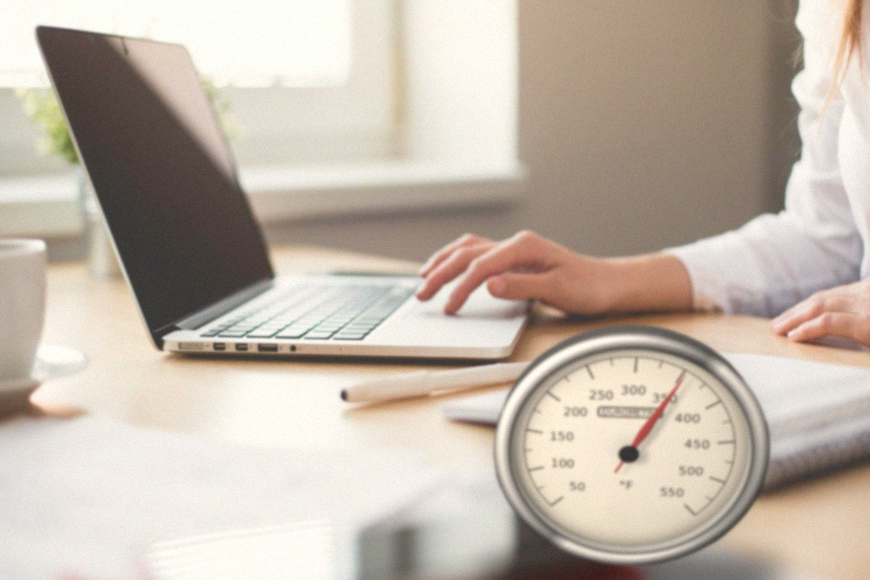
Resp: 350 °F
